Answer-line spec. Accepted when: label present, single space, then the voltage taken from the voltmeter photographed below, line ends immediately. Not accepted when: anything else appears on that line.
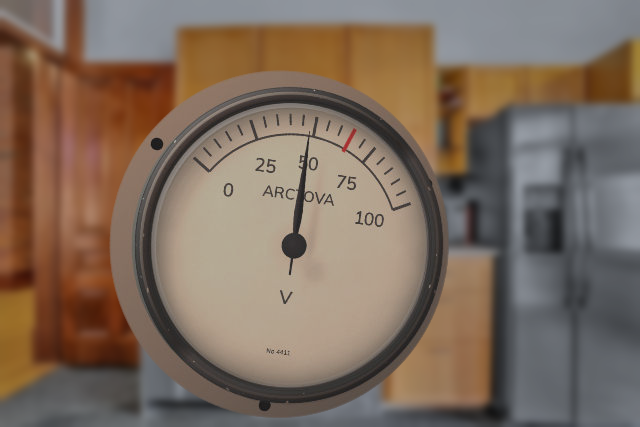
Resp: 47.5 V
